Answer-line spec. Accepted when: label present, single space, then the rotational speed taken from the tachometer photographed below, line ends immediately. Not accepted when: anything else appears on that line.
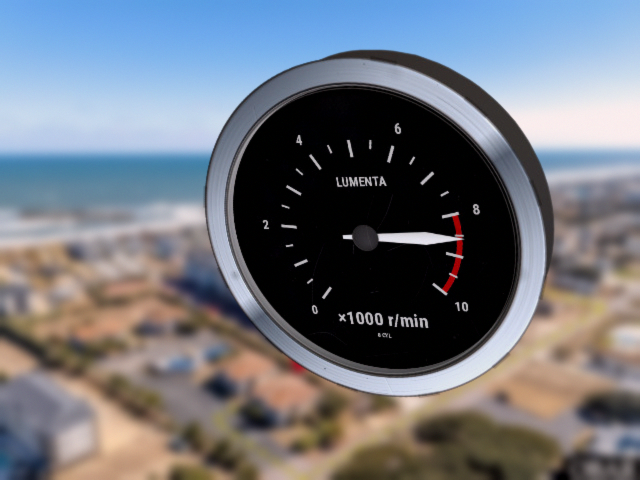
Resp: 8500 rpm
